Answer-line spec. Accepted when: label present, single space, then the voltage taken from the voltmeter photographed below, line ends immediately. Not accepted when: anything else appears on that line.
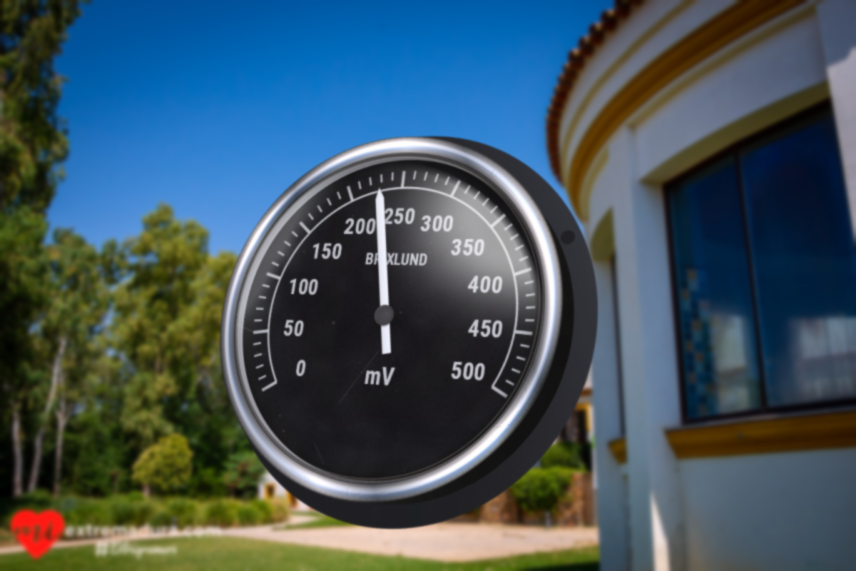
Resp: 230 mV
